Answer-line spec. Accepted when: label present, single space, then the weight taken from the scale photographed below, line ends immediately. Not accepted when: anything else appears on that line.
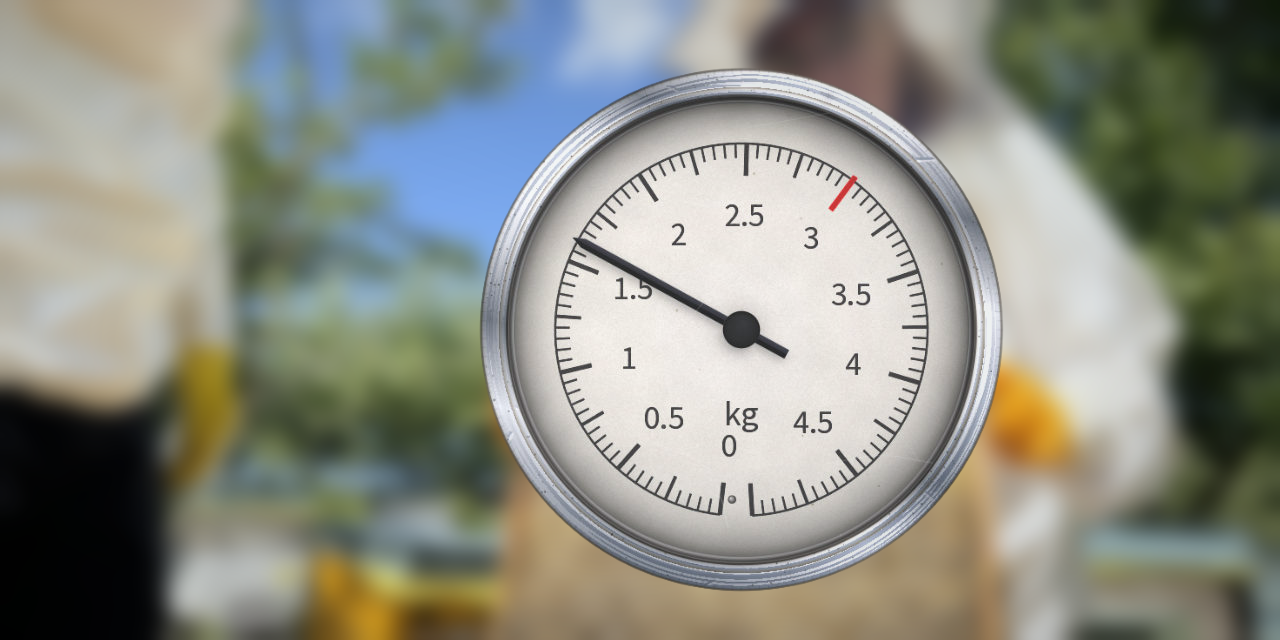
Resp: 1.6 kg
